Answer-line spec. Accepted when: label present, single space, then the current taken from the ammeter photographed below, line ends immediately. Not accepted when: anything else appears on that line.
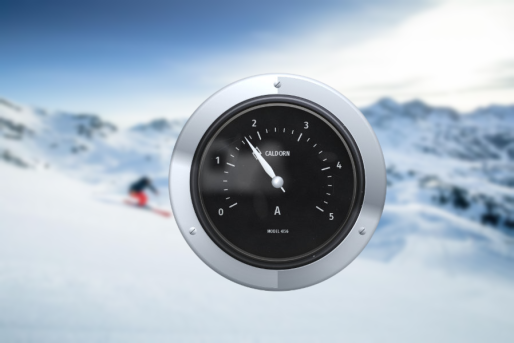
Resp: 1.7 A
